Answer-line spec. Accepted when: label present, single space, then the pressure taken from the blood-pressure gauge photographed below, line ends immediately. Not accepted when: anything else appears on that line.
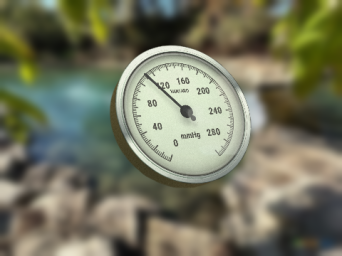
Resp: 110 mmHg
